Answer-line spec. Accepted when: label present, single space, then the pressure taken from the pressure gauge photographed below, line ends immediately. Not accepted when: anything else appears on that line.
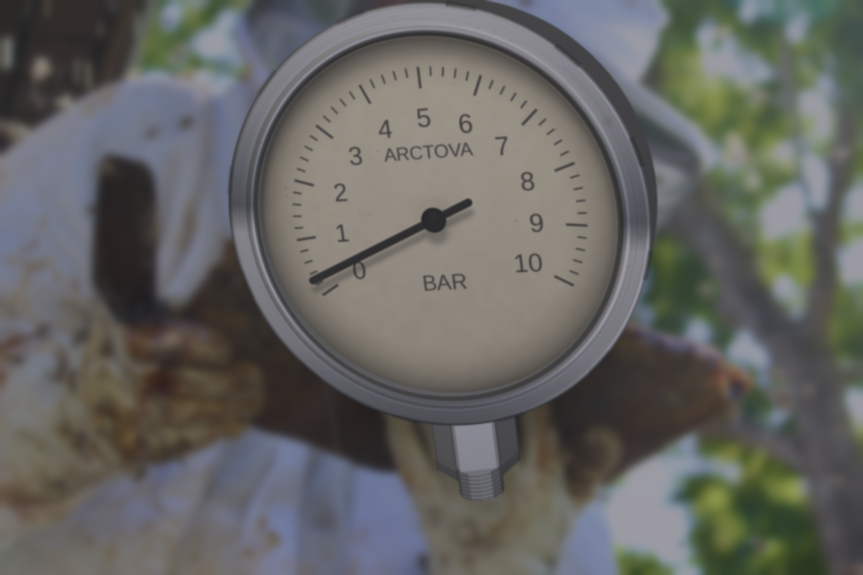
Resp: 0.3 bar
